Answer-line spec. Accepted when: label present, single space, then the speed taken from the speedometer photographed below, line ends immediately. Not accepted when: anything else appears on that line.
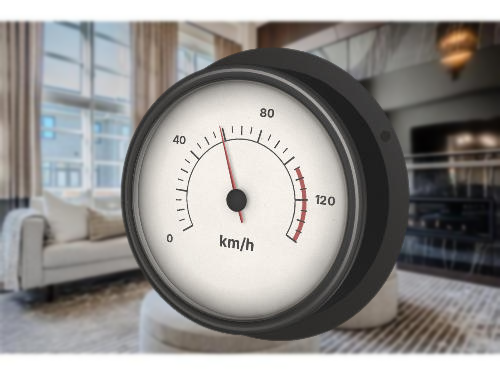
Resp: 60 km/h
